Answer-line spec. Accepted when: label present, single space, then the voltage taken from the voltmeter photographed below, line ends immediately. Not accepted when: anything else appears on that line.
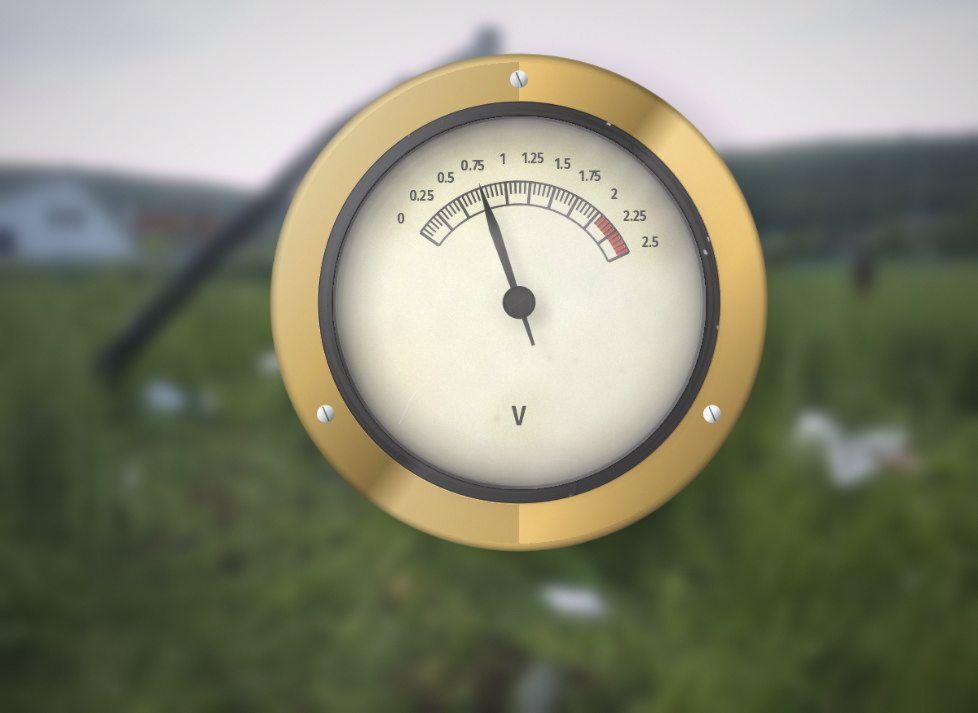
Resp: 0.75 V
